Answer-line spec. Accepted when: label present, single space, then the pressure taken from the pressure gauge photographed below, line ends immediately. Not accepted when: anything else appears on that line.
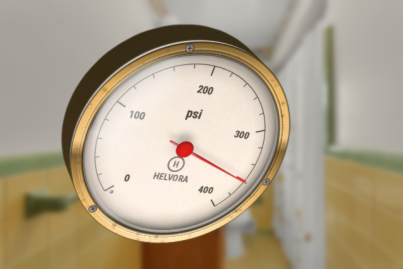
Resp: 360 psi
